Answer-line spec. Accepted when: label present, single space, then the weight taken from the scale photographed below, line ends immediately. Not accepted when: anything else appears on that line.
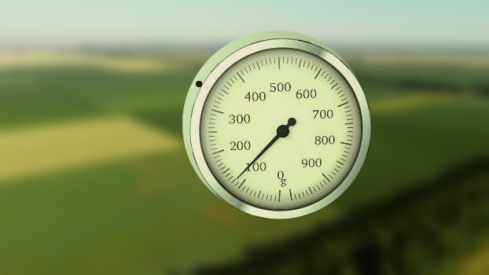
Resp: 120 g
